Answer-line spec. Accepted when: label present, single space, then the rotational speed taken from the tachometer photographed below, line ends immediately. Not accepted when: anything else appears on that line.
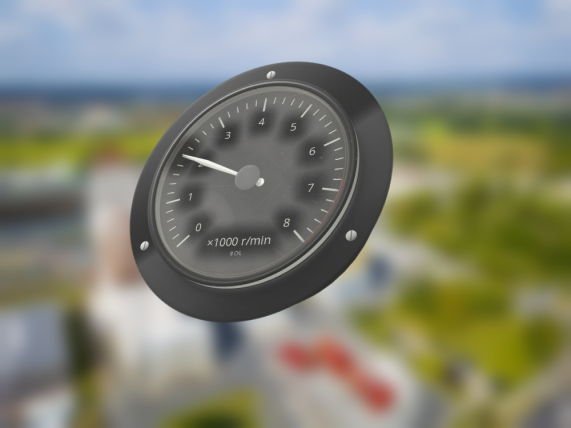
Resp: 2000 rpm
